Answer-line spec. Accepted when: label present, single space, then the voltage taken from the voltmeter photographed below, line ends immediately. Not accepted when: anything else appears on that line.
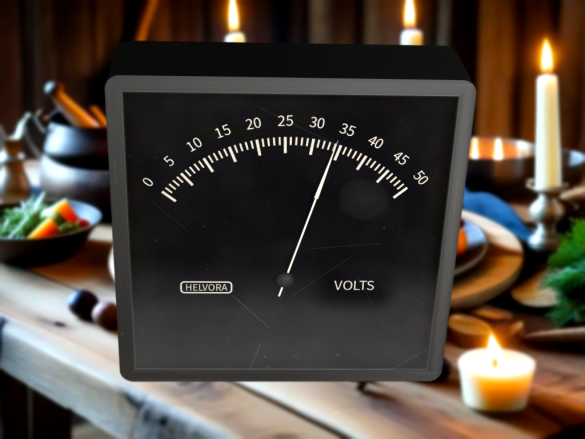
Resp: 34 V
